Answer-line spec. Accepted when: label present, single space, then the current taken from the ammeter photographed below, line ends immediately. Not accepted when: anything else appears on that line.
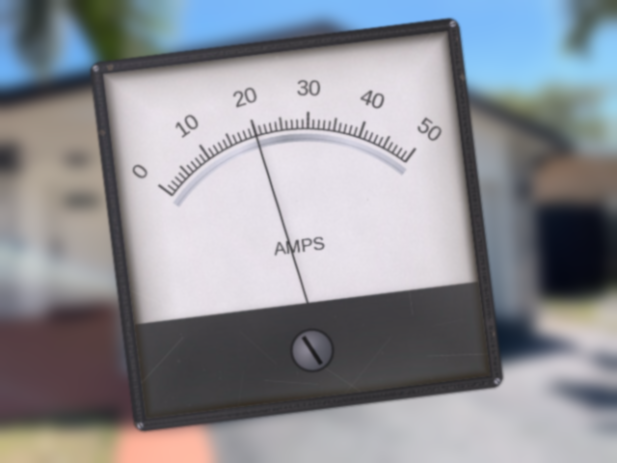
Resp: 20 A
